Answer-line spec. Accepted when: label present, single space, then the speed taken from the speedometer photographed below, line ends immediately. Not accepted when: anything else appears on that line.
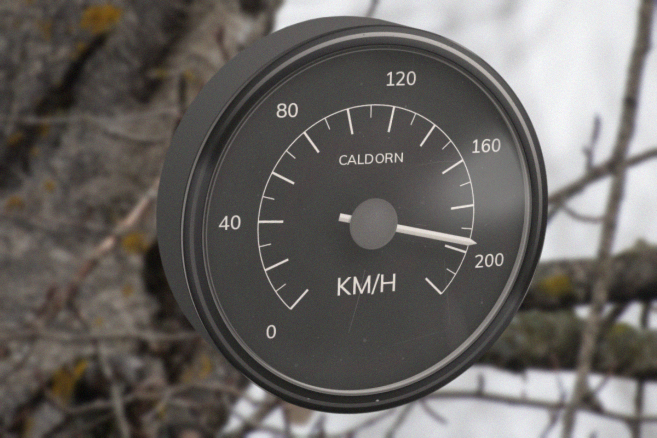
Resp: 195 km/h
